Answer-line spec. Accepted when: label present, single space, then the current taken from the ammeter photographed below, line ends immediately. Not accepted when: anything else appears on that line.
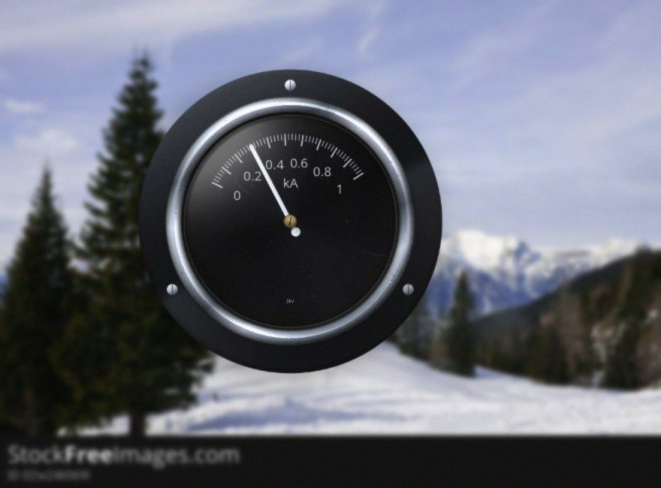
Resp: 0.3 kA
